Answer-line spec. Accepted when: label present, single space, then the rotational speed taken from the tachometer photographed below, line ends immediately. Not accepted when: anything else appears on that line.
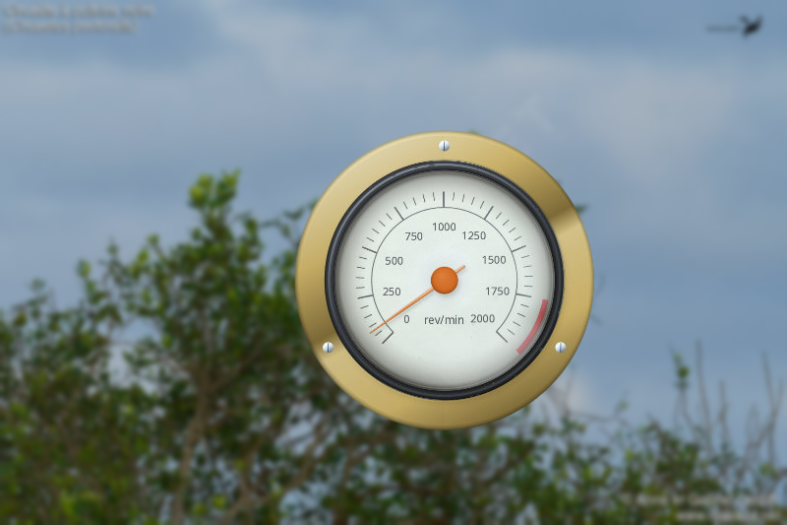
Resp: 75 rpm
